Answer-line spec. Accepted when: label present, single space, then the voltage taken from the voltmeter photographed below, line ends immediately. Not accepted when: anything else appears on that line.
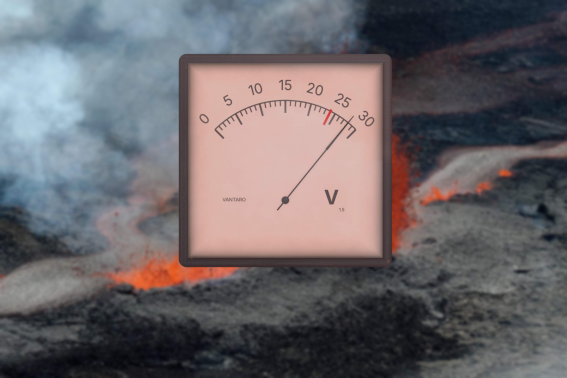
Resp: 28 V
